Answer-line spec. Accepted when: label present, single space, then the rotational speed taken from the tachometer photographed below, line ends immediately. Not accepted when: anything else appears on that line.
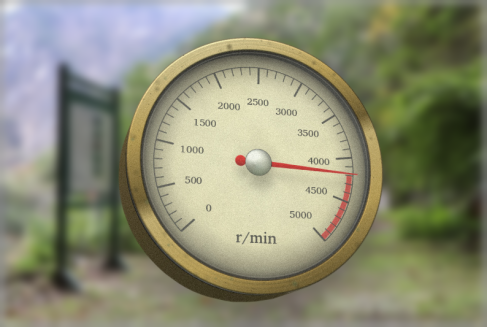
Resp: 4200 rpm
